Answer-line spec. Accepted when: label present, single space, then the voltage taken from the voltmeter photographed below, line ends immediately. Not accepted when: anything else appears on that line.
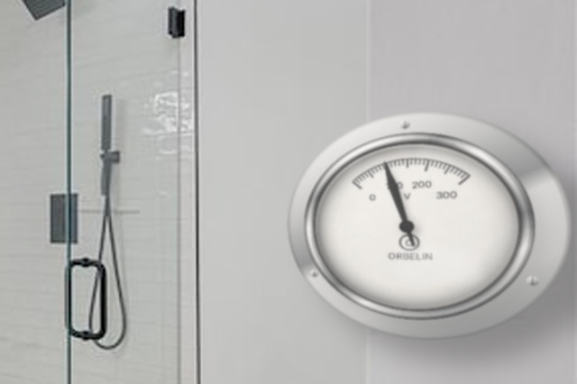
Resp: 100 V
